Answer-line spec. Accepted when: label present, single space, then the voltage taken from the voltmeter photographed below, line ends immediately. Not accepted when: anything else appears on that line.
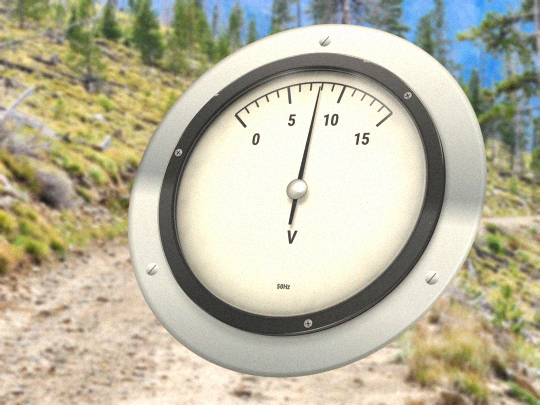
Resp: 8 V
